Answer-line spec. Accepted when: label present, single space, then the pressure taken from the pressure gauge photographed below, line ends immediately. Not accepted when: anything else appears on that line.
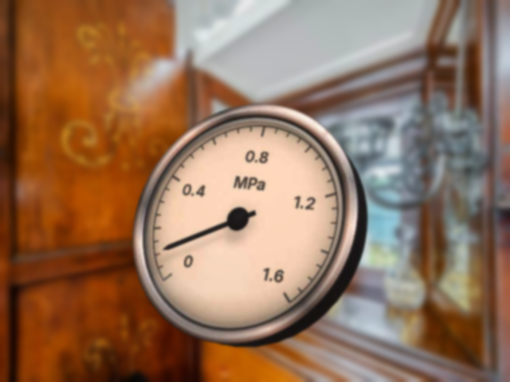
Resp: 0.1 MPa
